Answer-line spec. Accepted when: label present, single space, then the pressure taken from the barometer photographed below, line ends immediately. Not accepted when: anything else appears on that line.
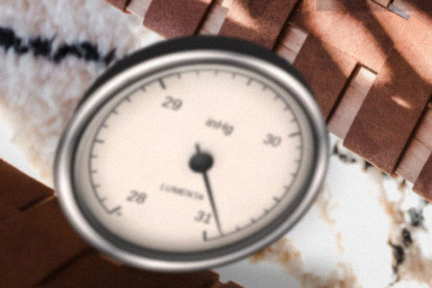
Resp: 30.9 inHg
